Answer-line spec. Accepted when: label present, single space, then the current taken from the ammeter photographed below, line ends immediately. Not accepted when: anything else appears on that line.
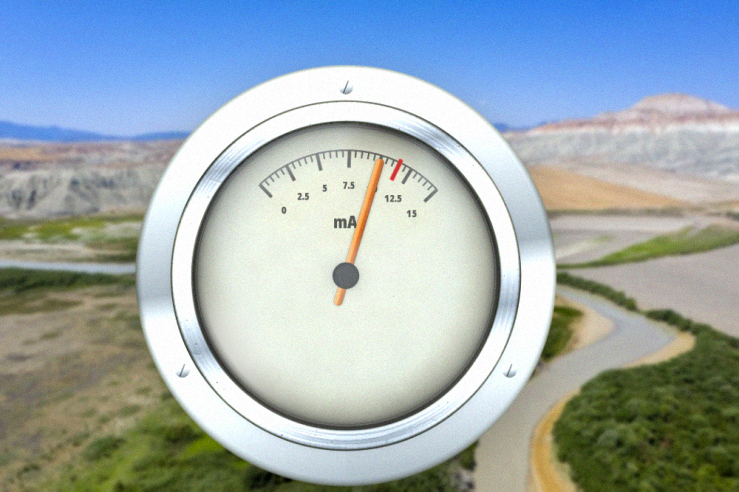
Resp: 10 mA
